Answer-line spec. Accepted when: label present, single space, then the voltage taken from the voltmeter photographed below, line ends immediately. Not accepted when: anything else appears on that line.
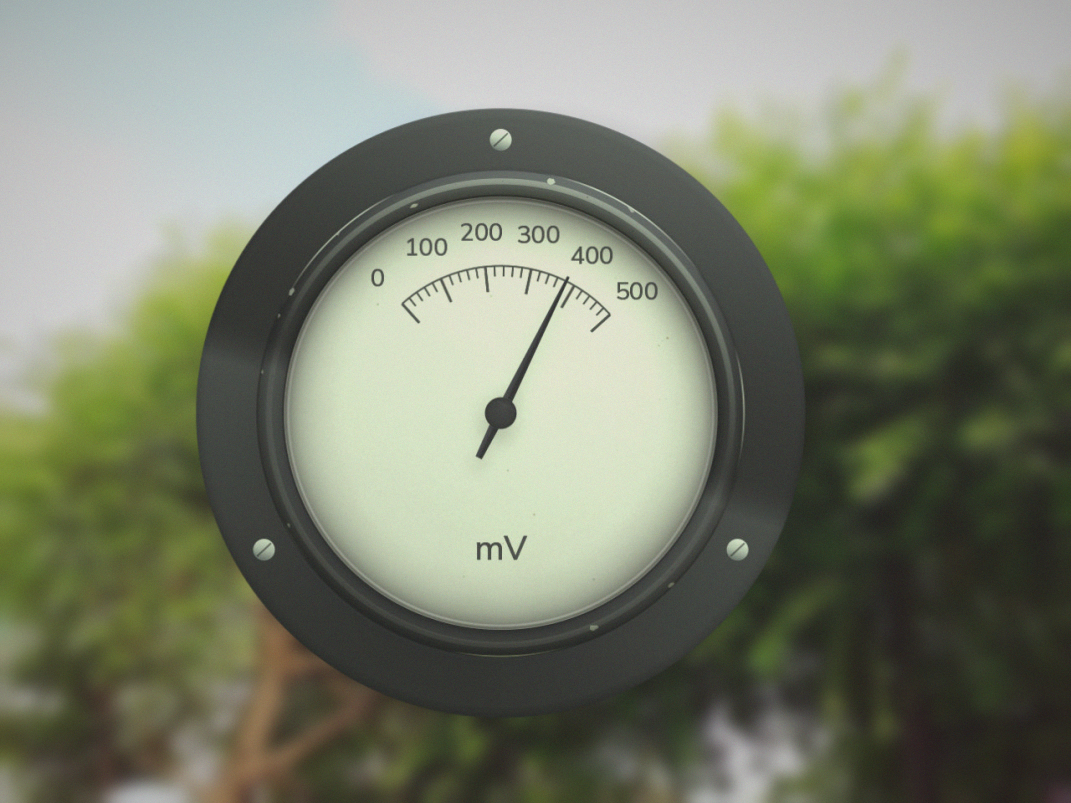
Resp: 380 mV
